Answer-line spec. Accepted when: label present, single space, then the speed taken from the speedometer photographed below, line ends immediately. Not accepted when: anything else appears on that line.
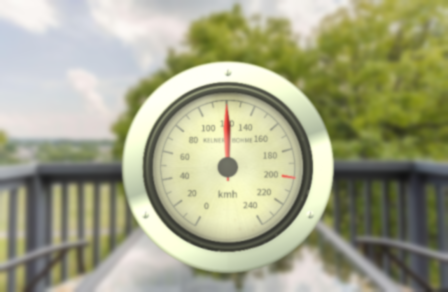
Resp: 120 km/h
